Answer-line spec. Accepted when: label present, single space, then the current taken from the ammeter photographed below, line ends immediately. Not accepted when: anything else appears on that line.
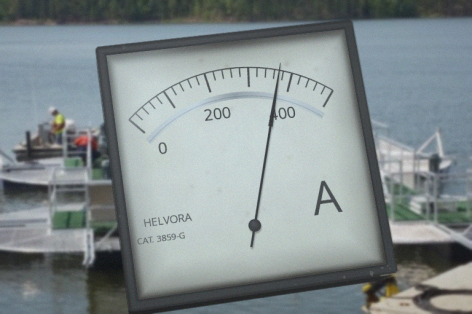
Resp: 370 A
